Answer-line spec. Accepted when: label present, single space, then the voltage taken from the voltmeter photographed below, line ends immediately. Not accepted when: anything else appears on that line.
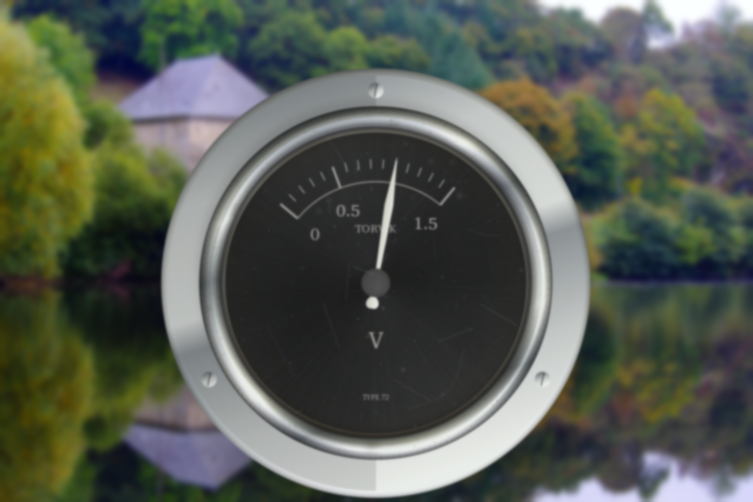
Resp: 1 V
